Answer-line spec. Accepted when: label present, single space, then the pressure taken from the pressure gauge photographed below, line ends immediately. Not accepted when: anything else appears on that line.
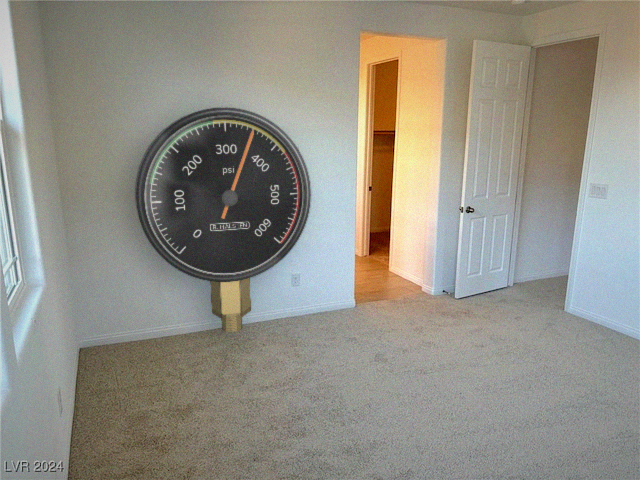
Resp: 350 psi
